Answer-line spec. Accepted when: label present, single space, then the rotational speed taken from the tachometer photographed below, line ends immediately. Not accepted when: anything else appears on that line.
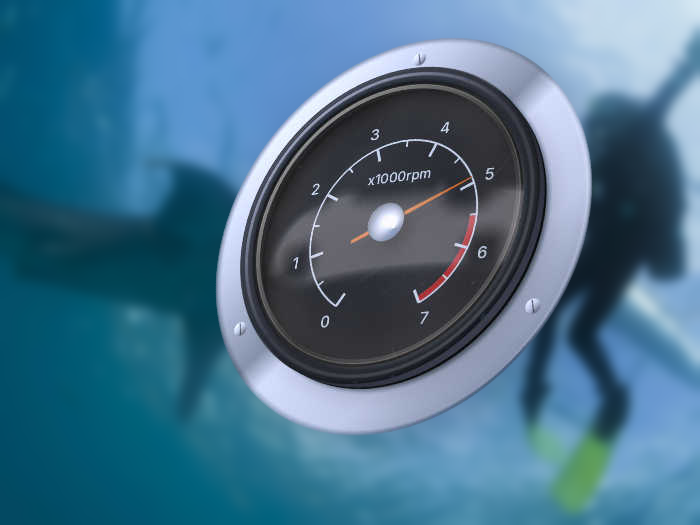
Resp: 5000 rpm
